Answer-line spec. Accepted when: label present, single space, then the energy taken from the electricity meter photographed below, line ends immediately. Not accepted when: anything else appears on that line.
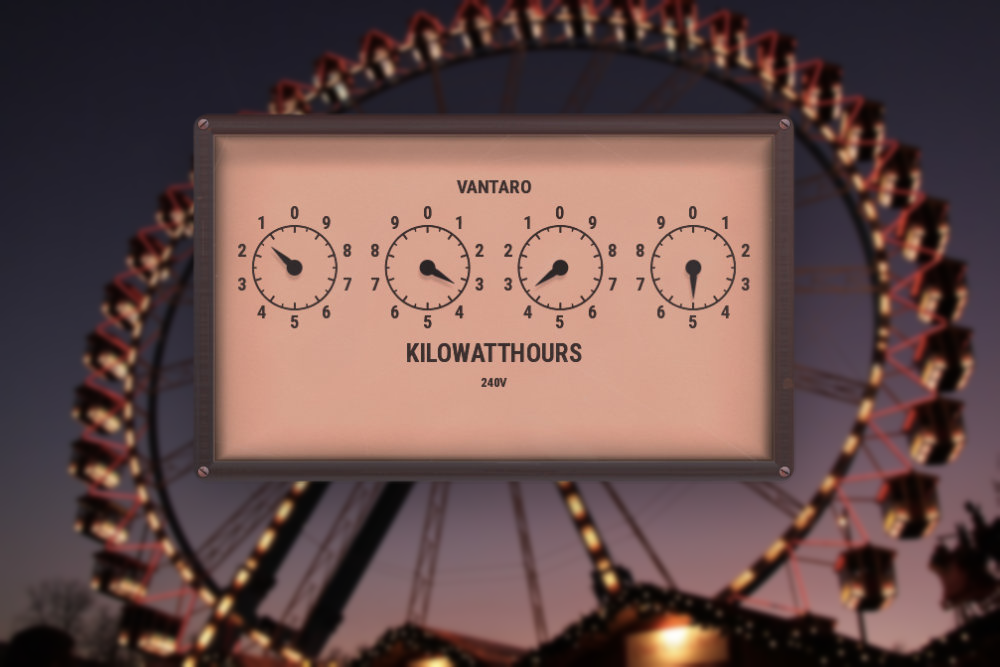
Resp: 1335 kWh
